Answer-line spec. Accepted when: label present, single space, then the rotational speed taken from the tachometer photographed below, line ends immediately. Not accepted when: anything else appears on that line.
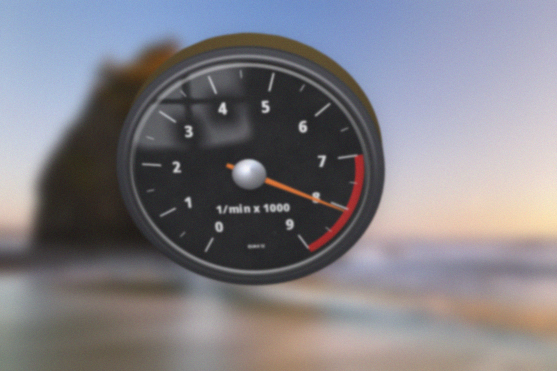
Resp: 8000 rpm
